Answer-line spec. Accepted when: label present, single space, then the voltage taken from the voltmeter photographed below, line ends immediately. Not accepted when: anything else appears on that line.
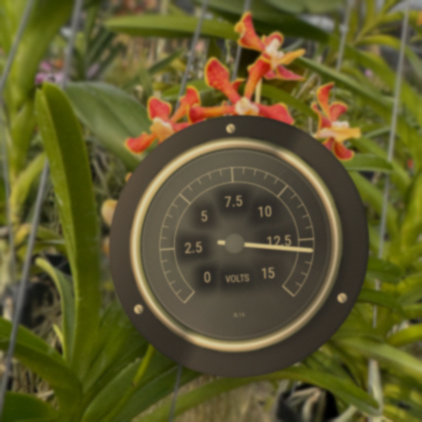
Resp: 13 V
